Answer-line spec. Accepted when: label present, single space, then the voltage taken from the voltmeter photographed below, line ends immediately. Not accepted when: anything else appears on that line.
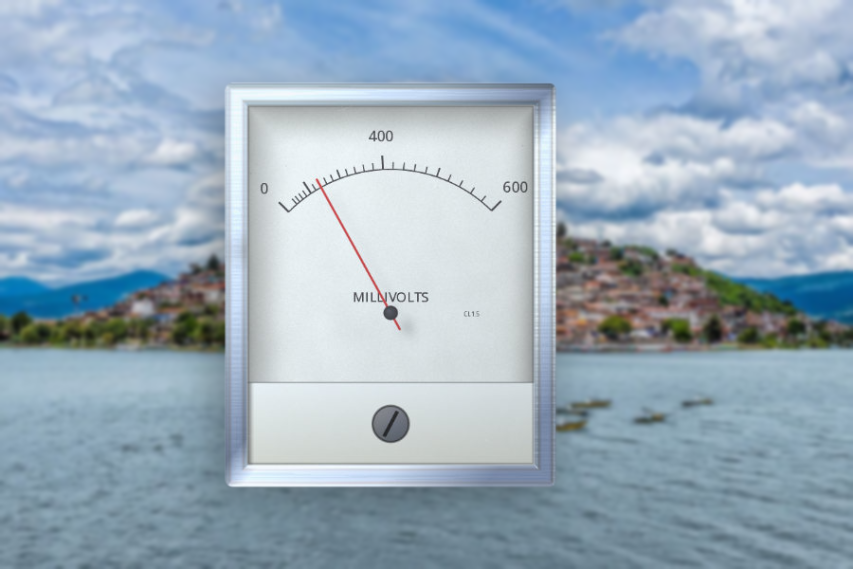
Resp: 240 mV
